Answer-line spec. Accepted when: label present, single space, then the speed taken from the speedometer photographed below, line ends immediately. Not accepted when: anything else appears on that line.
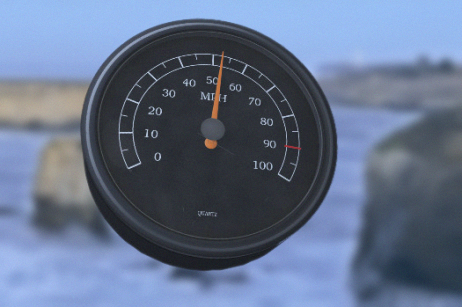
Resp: 52.5 mph
